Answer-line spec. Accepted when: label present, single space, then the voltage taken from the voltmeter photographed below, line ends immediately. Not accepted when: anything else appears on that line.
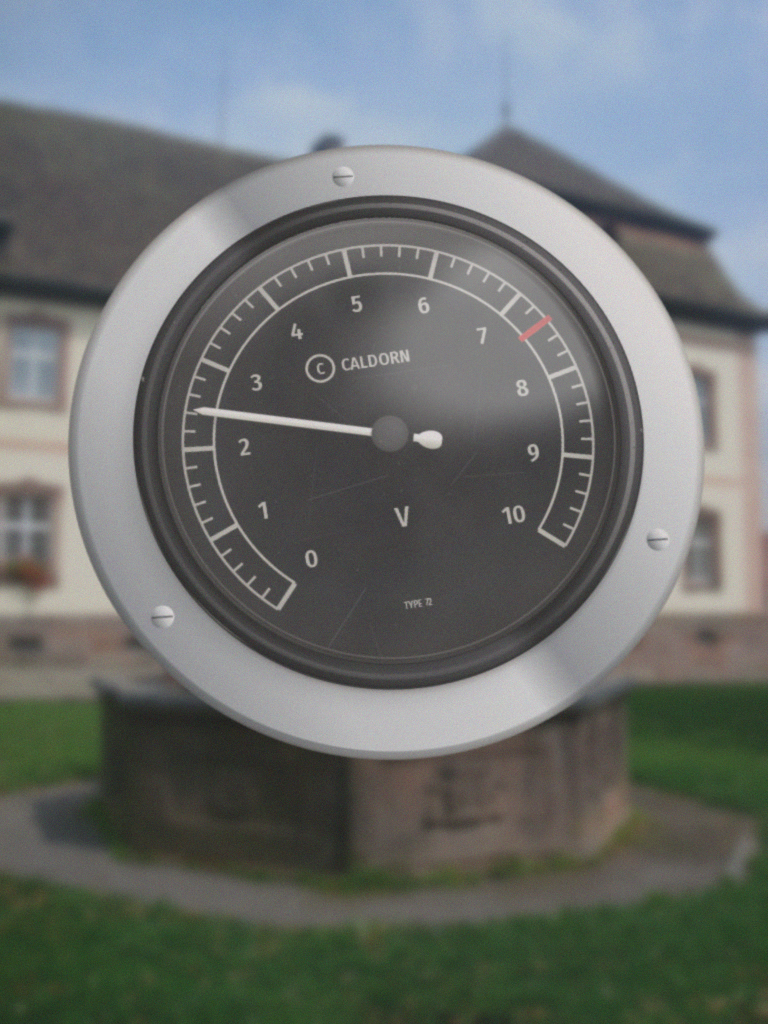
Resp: 2.4 V
